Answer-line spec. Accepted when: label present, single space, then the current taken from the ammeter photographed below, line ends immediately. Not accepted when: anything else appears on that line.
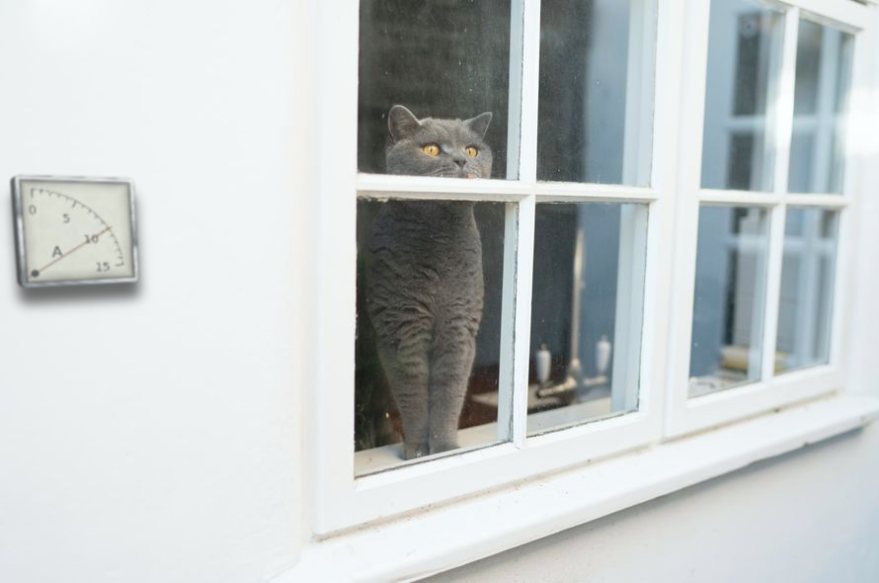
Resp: 10 A
